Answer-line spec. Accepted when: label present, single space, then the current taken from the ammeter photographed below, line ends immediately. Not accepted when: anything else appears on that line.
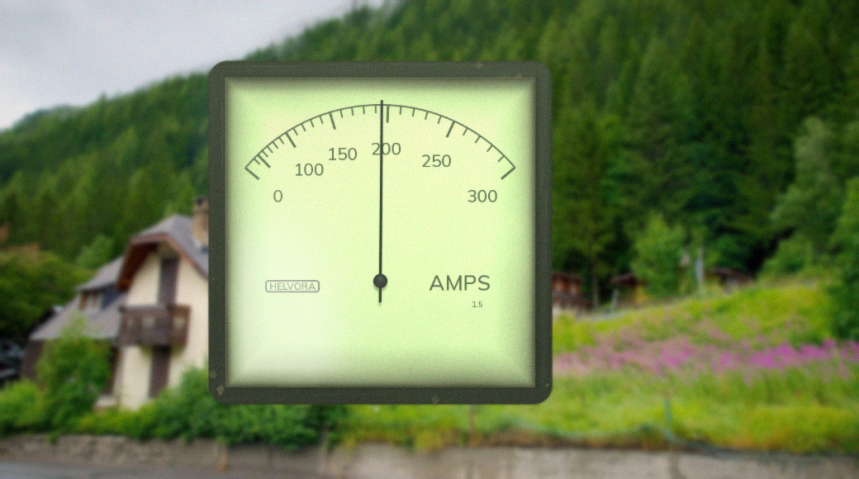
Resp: 195 A
